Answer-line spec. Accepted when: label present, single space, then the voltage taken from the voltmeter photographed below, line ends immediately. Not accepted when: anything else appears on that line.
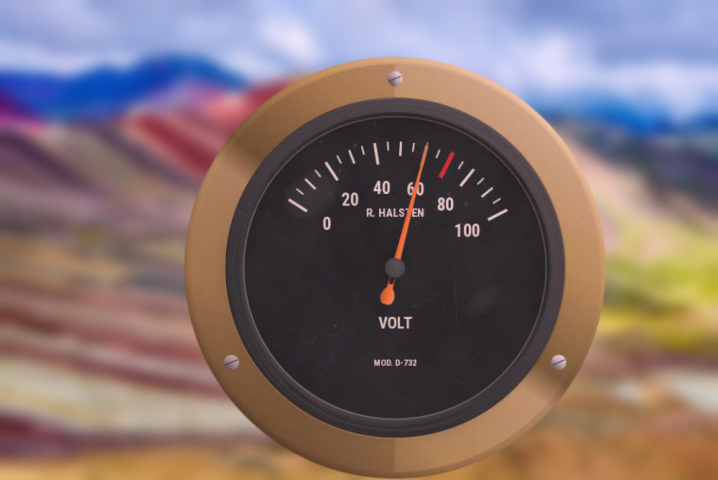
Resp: 60 V
